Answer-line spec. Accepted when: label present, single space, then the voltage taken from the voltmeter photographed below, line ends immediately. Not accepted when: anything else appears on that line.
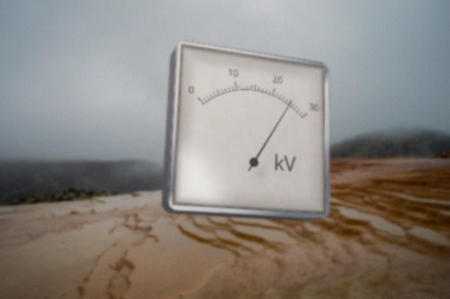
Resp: 25 kV
